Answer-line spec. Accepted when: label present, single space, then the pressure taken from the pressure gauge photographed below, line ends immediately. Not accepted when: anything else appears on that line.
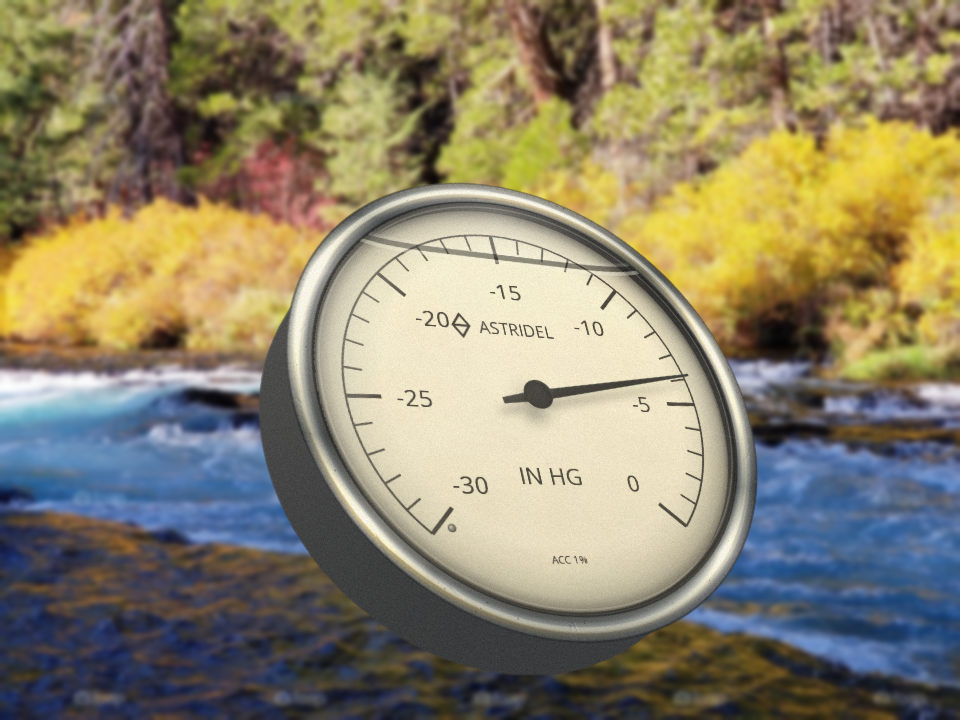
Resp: -6 inHg
